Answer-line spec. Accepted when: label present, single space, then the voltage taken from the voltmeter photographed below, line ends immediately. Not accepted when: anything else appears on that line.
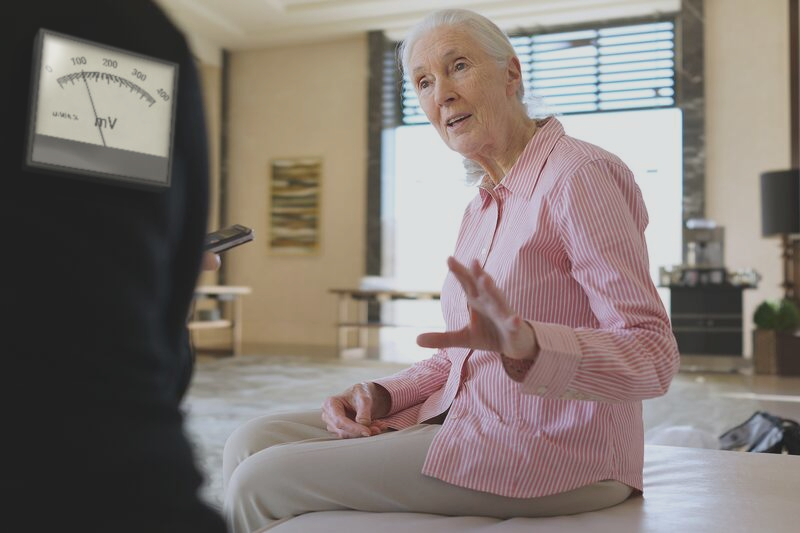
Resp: 100 mV
